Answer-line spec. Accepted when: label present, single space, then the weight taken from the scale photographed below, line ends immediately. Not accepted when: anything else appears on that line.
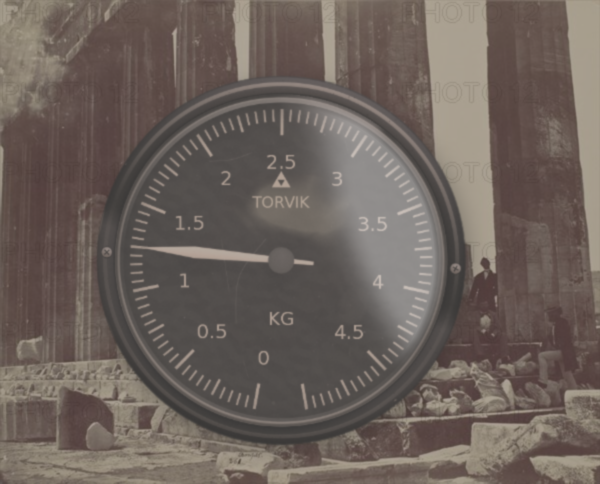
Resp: 1.25 kg
